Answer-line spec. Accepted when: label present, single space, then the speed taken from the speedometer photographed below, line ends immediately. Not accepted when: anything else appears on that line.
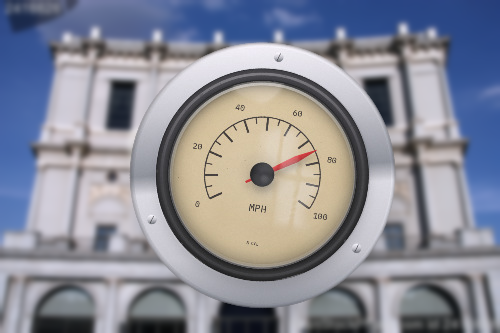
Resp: 75 mph
